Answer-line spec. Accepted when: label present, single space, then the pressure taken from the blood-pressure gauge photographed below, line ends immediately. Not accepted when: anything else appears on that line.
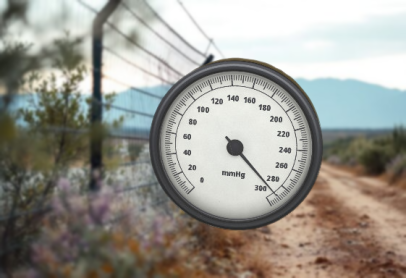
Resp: 290 mmHg
